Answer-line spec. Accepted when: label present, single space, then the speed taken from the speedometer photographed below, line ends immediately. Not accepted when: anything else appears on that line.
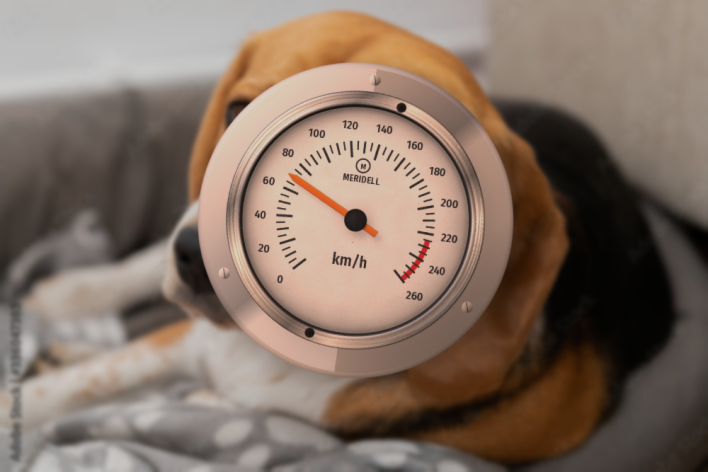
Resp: 70 km/h
